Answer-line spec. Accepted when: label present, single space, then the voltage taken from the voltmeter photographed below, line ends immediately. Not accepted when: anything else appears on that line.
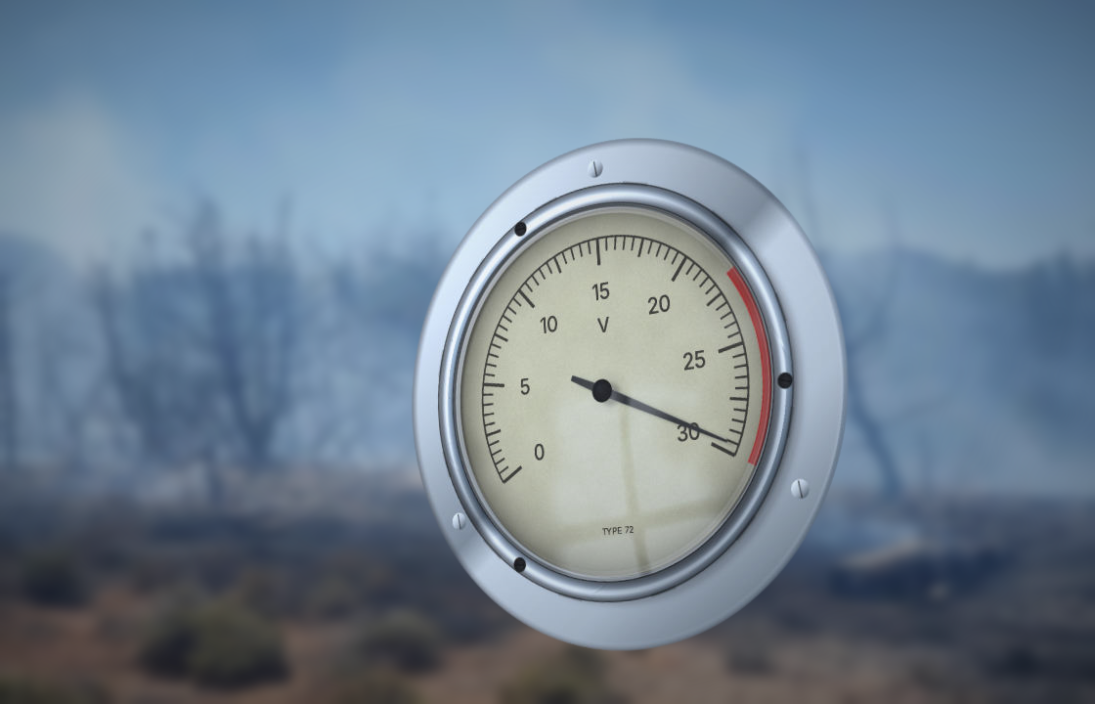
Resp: 29.5 V
